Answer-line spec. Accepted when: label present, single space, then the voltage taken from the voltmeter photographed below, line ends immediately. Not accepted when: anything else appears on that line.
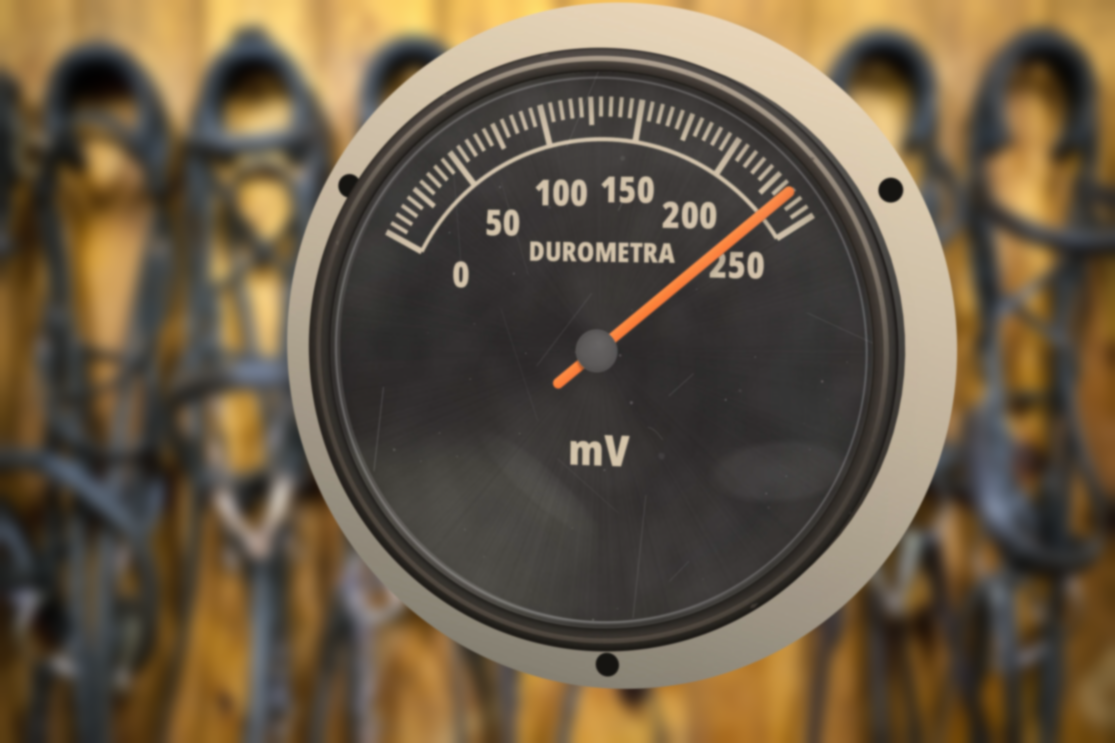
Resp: 235 mV
